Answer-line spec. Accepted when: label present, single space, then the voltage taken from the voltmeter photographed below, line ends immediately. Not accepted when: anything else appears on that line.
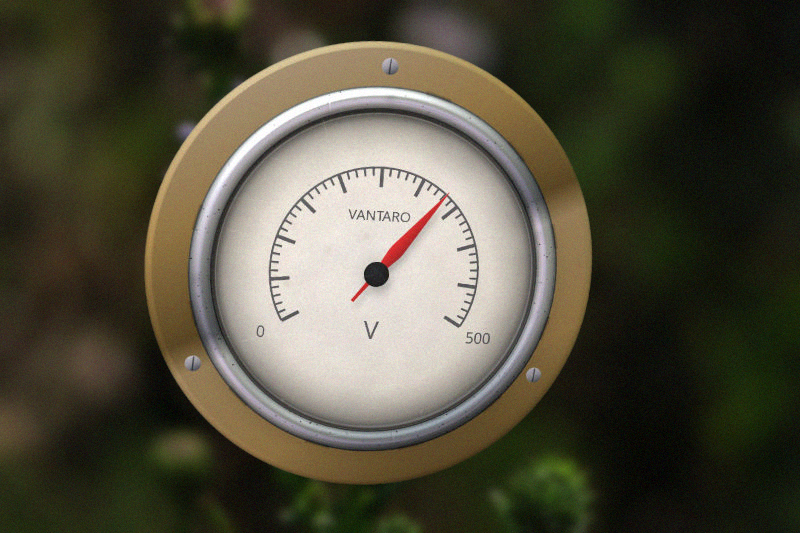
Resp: 330 V
